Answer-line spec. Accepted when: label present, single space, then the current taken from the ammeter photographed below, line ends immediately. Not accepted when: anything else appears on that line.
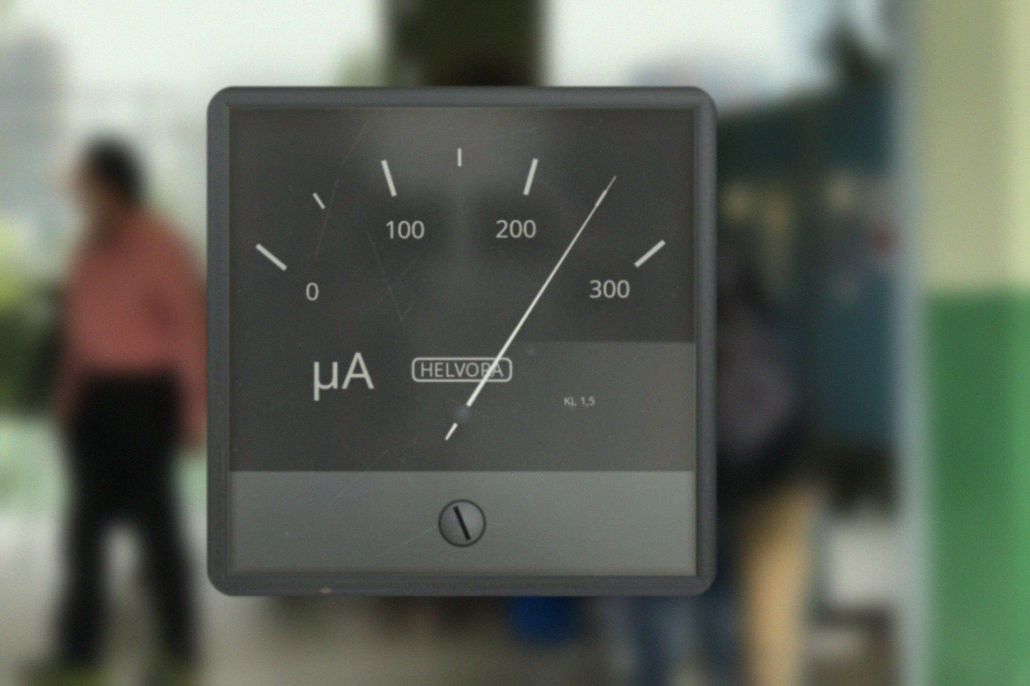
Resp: 250 µA
